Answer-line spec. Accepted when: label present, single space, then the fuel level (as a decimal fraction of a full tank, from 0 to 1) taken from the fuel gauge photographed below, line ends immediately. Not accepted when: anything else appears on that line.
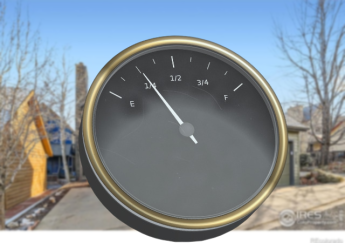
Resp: 0.25
